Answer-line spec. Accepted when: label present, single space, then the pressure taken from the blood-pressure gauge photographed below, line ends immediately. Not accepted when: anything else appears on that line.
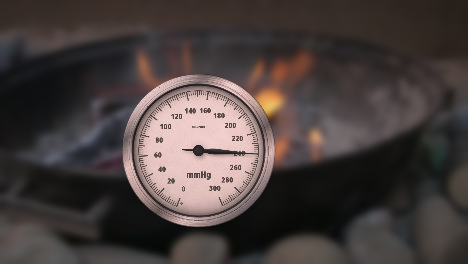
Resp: 240 mmHg
